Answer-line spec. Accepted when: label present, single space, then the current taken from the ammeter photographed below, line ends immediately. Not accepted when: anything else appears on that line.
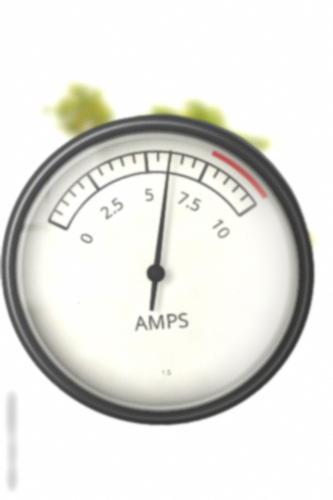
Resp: 6 A
